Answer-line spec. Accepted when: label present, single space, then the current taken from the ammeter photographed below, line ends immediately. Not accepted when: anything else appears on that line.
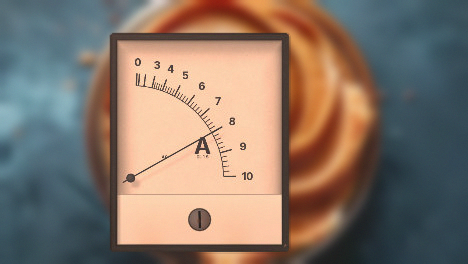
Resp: 8 A
